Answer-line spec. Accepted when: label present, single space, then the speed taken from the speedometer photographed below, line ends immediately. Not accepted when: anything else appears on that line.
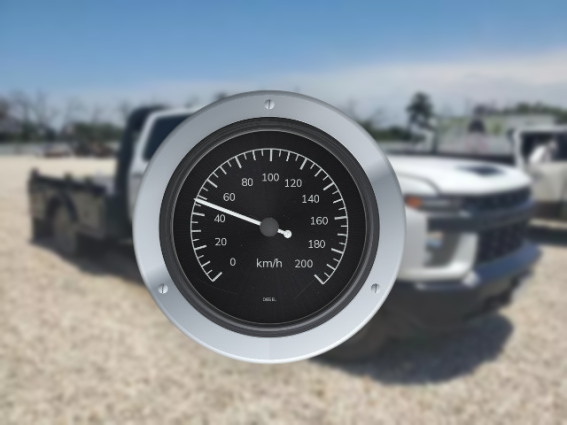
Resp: 47.5 km/h
